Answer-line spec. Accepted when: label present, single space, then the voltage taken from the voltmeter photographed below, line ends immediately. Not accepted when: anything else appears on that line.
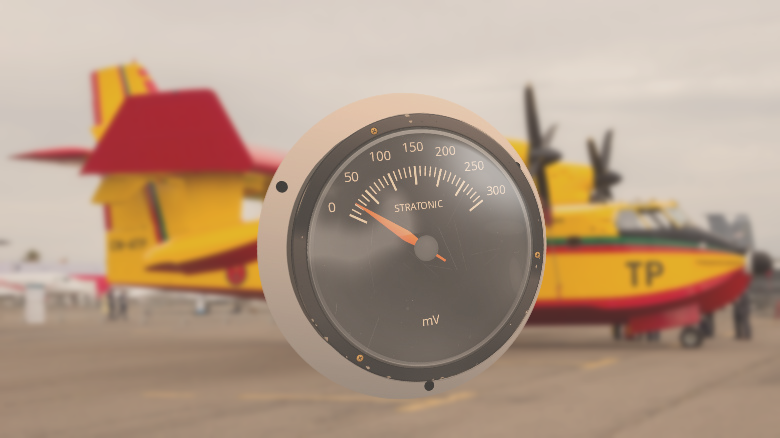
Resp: 20 mV
